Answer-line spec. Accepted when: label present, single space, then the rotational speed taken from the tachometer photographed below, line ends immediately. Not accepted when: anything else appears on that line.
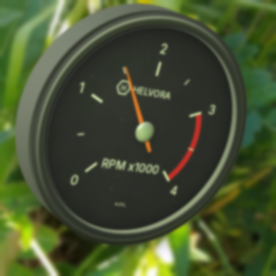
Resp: 1500 rpm
